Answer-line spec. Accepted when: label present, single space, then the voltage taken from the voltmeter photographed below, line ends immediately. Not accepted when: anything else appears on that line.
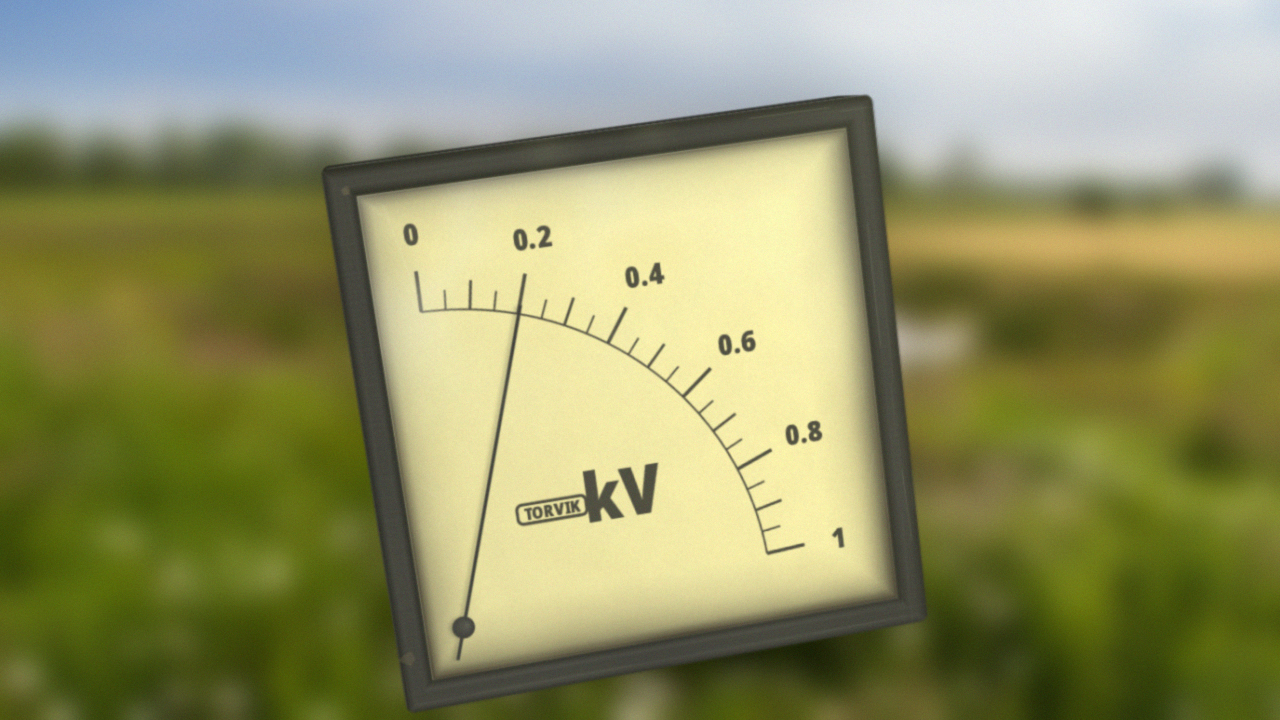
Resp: 0.2 kV
